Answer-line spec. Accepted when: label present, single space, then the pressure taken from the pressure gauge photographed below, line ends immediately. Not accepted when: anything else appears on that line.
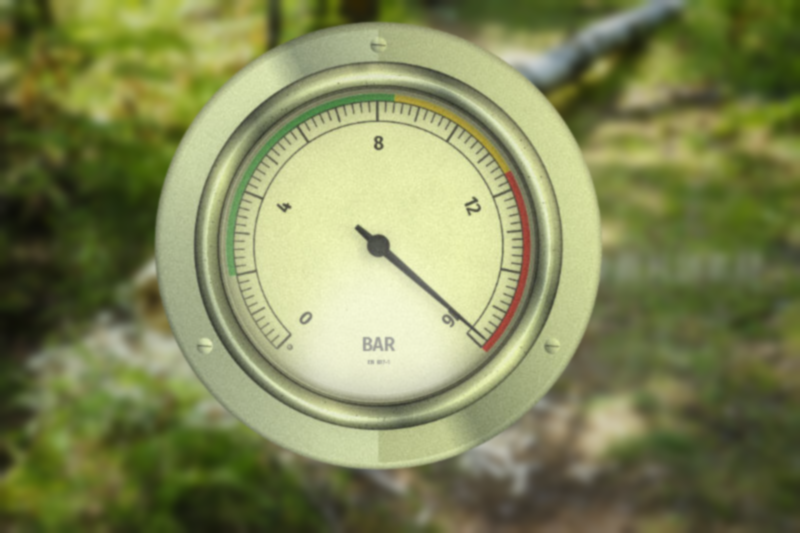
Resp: 15.8 bar
